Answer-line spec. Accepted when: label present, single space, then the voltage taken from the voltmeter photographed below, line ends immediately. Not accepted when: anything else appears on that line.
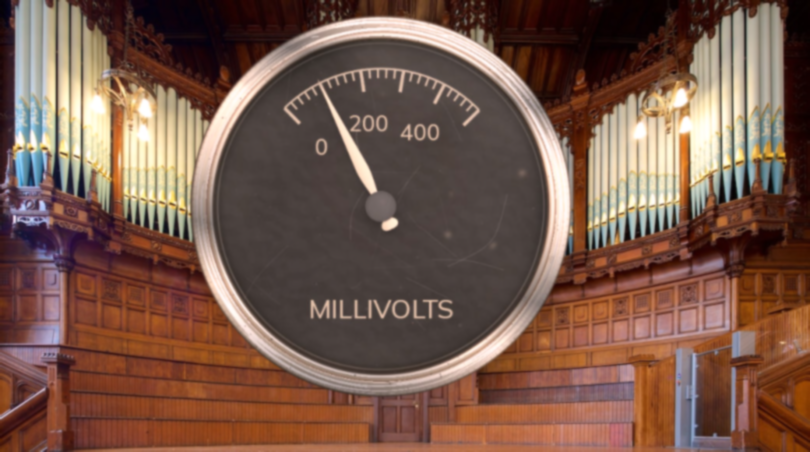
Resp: 100 mV
